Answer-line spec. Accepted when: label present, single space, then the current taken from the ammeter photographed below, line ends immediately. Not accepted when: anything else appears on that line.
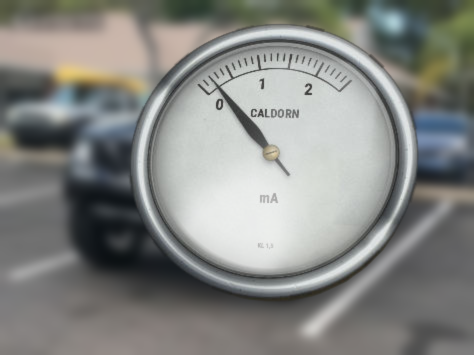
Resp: 0.2 mA
